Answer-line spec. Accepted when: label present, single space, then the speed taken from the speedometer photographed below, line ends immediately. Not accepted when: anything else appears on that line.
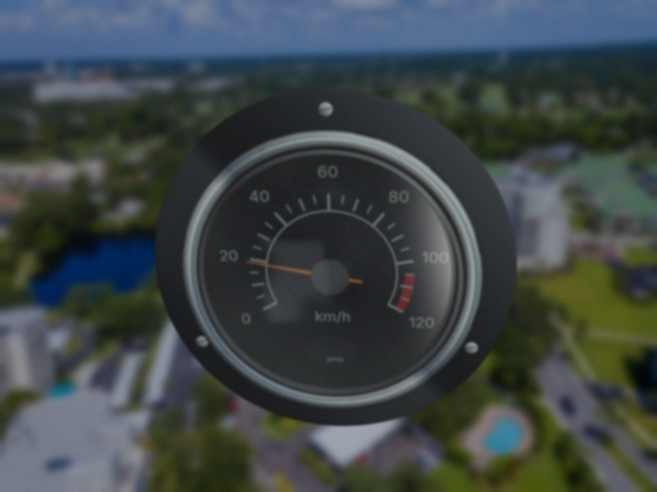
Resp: 20 km/h
